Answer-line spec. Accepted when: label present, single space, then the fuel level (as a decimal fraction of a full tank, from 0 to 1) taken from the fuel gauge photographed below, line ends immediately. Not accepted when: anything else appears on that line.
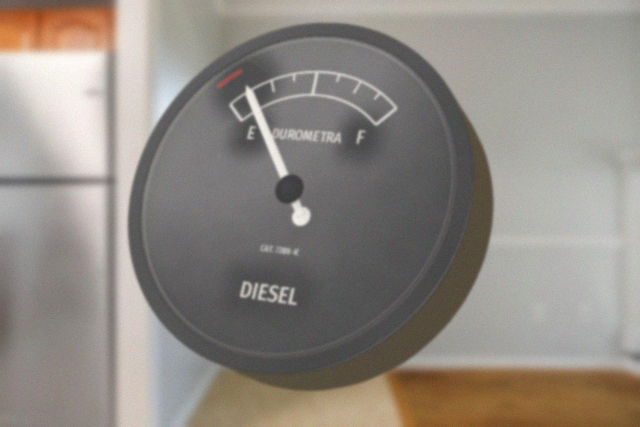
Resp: 0.125
